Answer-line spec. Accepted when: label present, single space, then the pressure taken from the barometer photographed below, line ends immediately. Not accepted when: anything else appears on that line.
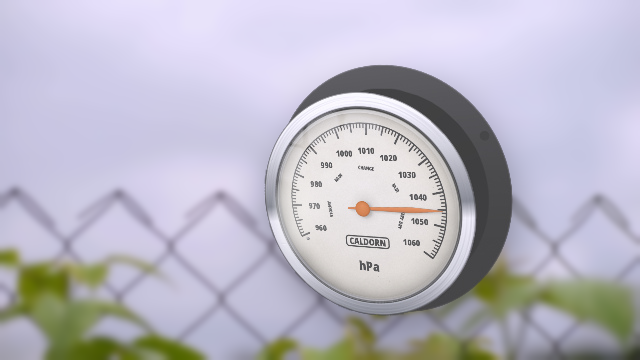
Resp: 1045 hPa
